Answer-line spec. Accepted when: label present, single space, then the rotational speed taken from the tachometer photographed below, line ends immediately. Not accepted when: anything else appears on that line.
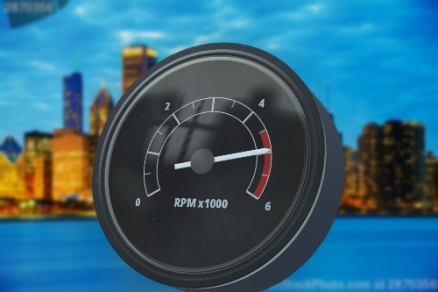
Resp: 5000 rpm
